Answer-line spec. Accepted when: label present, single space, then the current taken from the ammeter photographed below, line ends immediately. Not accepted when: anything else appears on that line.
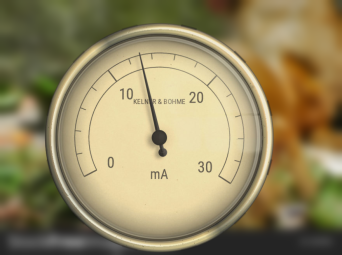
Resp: 13 mA
